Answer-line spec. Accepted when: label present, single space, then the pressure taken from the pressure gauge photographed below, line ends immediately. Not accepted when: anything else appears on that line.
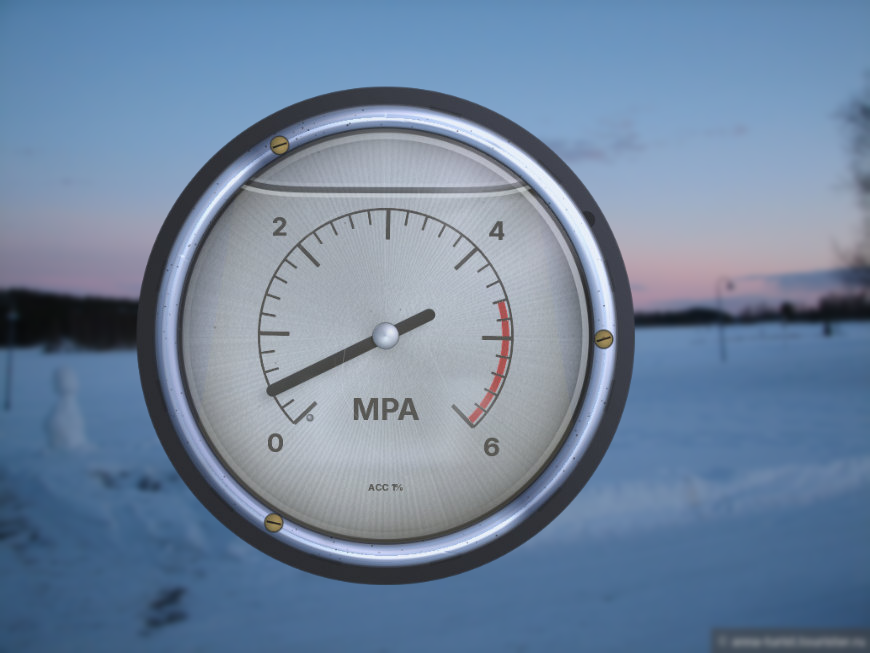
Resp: 0.4 MPa
